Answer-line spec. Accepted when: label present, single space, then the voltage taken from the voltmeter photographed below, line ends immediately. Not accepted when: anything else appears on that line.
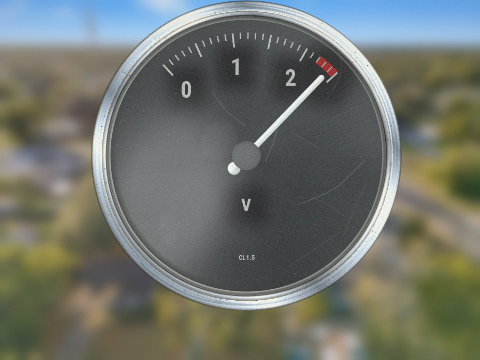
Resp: 2.4 V
